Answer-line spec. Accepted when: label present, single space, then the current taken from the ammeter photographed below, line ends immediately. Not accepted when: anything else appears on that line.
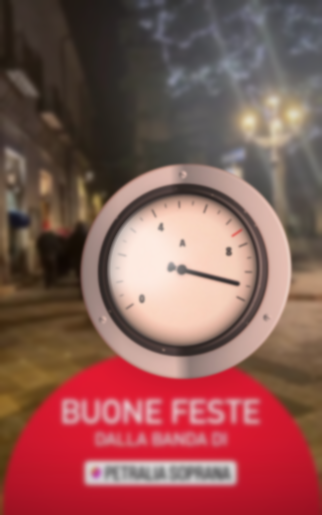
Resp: 9.5 A
